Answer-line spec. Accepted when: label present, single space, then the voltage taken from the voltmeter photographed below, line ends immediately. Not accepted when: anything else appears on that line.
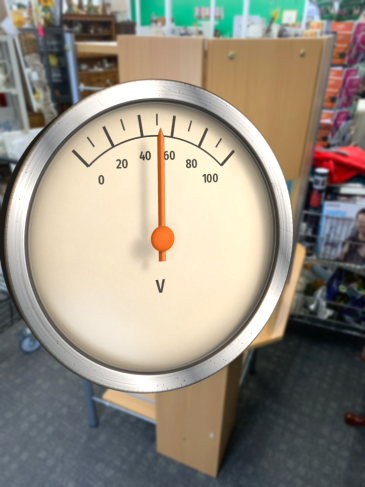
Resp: 50 V
